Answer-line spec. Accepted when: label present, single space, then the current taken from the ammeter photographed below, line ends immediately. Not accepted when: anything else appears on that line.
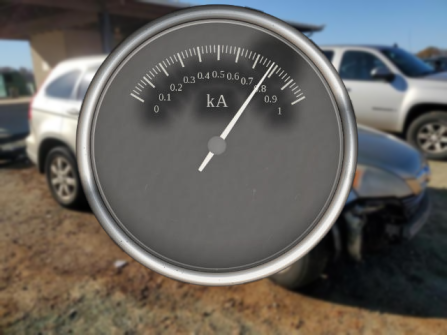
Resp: 0.78 kA
